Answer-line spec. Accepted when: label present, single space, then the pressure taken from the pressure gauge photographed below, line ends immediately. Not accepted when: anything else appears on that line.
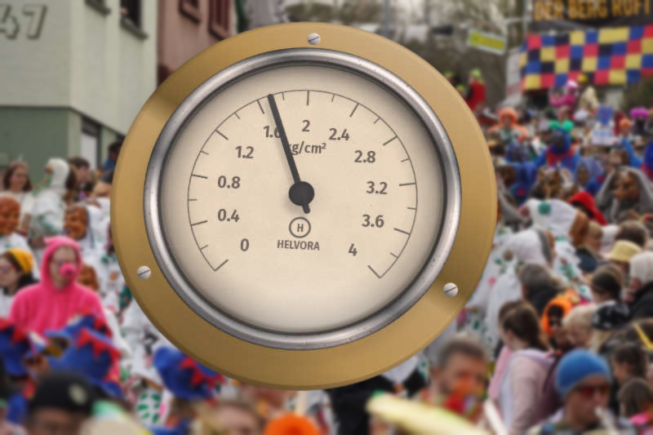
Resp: 1.7 kg/cm²
